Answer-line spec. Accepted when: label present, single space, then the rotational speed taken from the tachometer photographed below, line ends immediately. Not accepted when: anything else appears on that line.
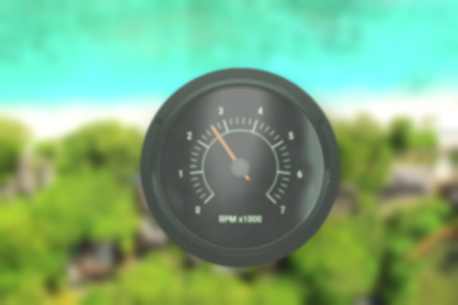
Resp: 2600 rpm
